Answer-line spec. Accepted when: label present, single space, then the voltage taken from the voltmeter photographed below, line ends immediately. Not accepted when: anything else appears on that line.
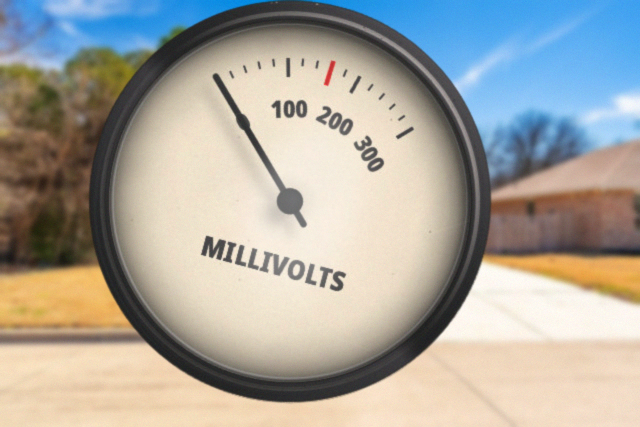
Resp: 0 mV
